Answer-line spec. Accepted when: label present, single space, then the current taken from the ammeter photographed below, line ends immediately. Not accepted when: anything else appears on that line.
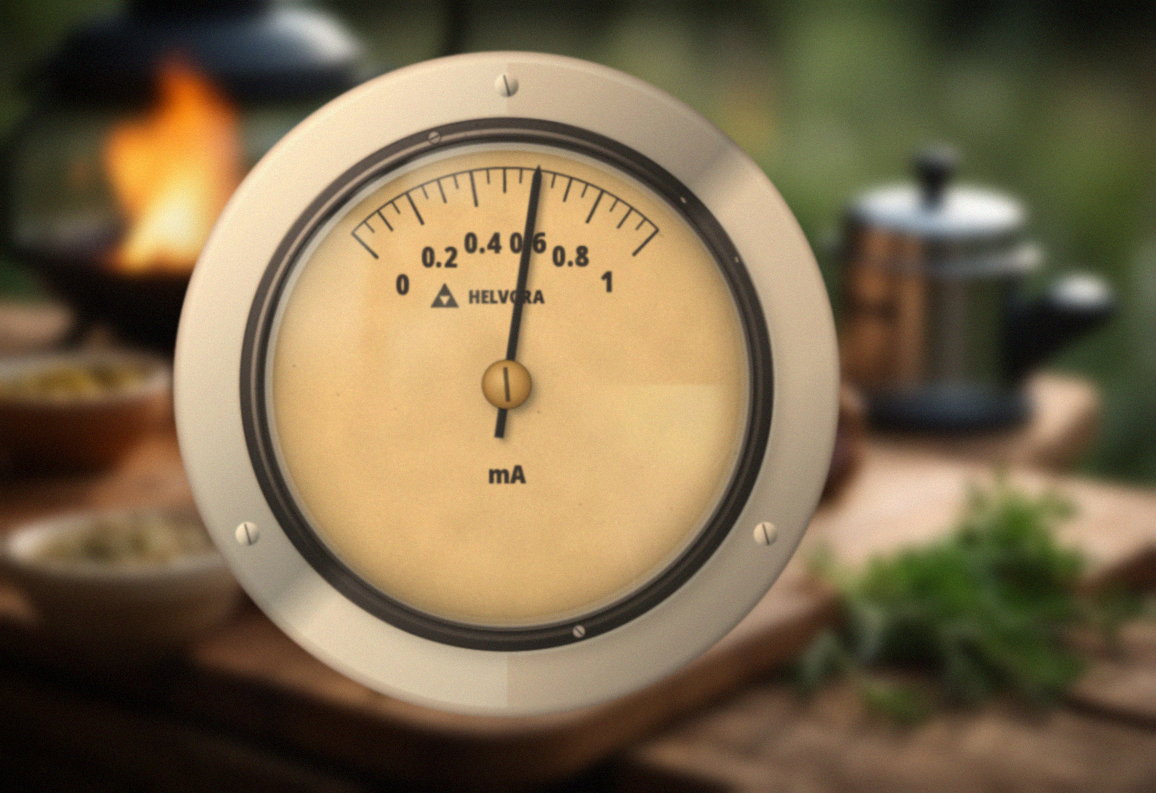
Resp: 0.6 mA
